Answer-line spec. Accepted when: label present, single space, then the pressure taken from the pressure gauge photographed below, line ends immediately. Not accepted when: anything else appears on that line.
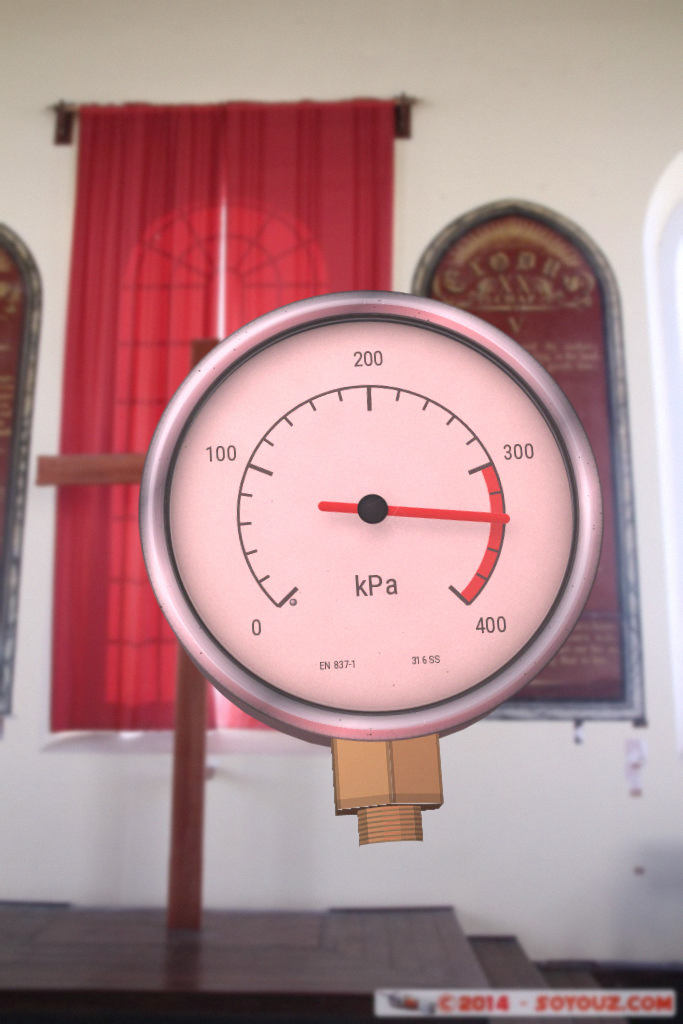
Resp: 340 kPa
